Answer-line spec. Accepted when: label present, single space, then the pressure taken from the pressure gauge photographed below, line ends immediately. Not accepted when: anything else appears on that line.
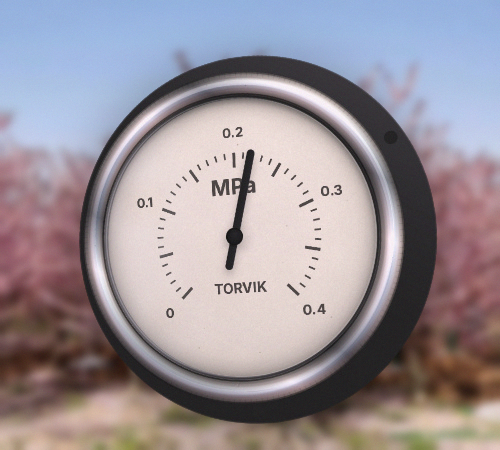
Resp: 0.22 MPa
